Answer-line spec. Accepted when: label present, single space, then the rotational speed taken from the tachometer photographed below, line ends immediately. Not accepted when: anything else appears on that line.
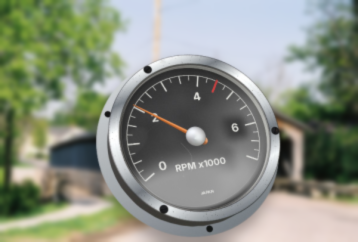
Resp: 2000 rpm
